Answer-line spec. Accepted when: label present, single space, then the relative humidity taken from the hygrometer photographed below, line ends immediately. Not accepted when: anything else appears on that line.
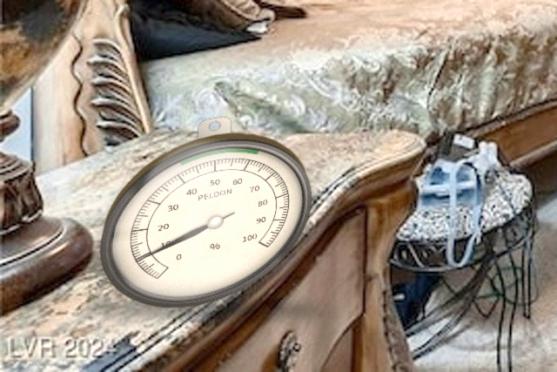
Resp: 10 %
